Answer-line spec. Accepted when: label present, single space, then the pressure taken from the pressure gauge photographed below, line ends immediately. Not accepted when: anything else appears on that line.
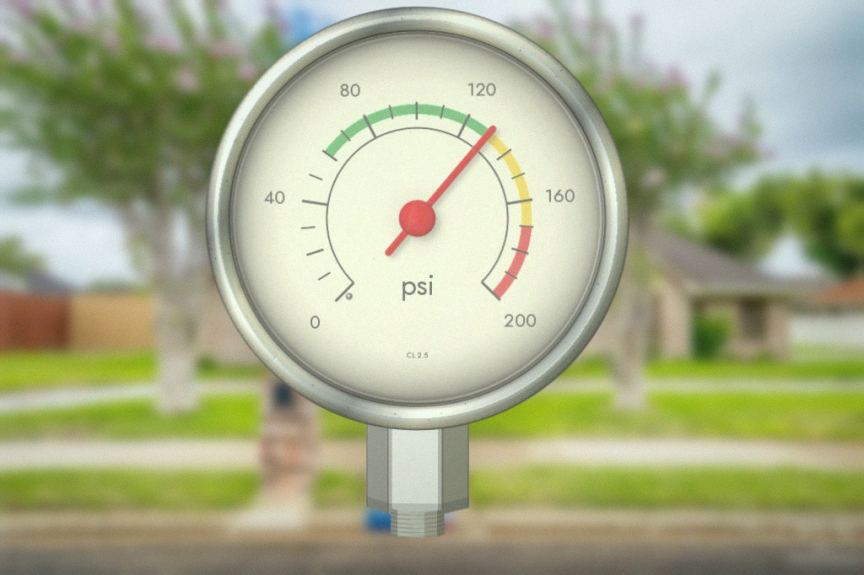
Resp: 130 psi
